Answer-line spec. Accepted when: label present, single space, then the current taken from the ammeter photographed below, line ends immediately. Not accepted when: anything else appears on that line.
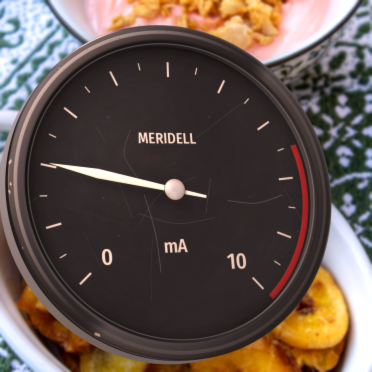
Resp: 2 mA
